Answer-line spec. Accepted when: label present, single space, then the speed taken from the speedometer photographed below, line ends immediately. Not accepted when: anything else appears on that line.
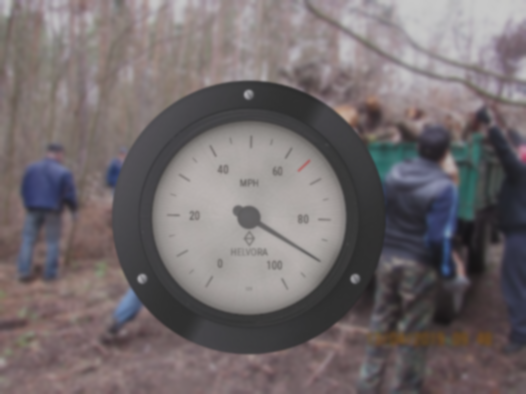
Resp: 90 mph
